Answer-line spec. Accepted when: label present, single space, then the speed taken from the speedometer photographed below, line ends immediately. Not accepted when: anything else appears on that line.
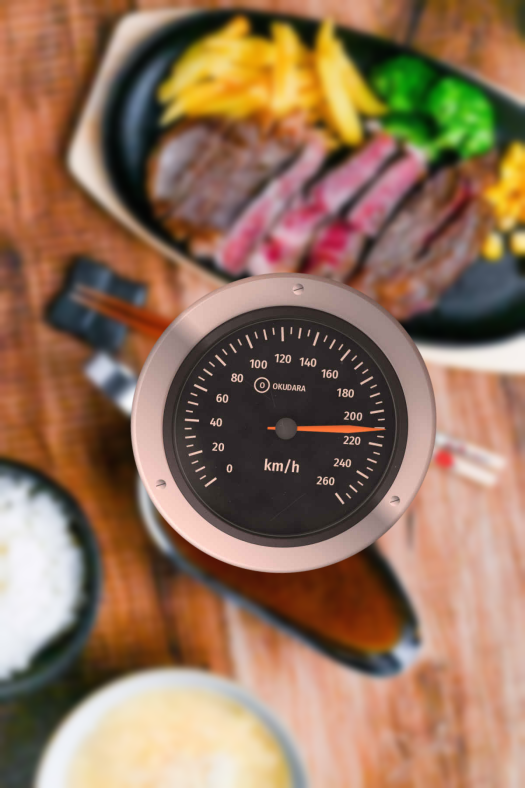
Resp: 210 km/h
